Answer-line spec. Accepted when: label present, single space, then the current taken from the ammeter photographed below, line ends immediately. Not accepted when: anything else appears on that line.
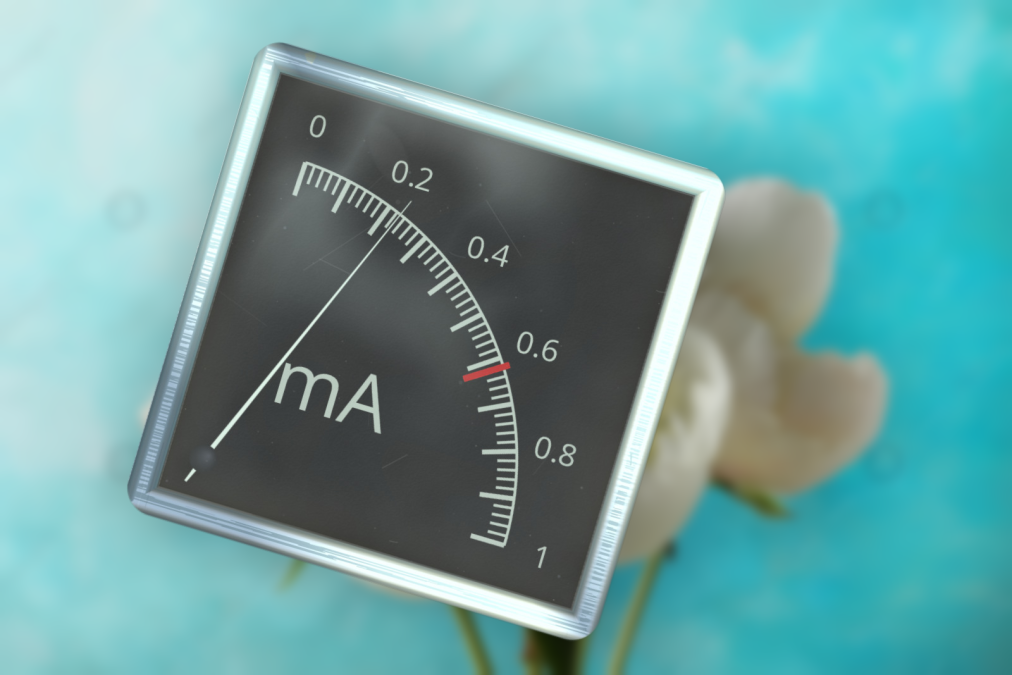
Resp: 0.23 mA
